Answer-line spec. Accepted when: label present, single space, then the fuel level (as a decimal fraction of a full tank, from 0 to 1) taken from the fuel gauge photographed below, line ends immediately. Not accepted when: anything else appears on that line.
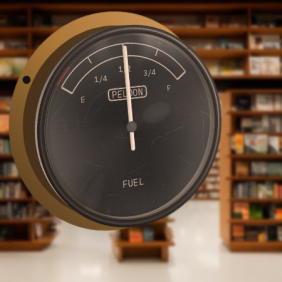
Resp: 0.5
